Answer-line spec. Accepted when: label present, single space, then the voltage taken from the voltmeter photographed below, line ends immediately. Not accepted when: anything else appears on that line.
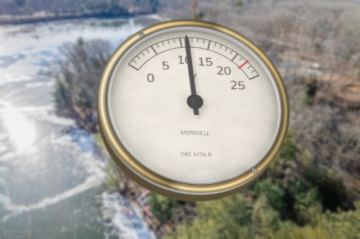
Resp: 11 V
